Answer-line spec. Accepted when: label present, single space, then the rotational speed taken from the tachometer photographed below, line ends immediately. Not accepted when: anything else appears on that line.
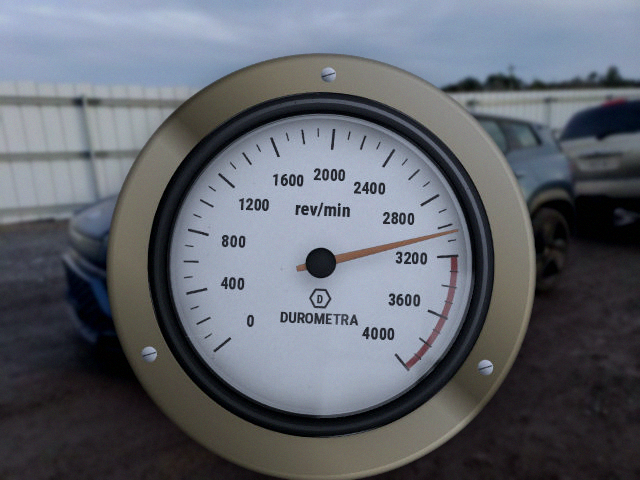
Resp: 3050 rpm
